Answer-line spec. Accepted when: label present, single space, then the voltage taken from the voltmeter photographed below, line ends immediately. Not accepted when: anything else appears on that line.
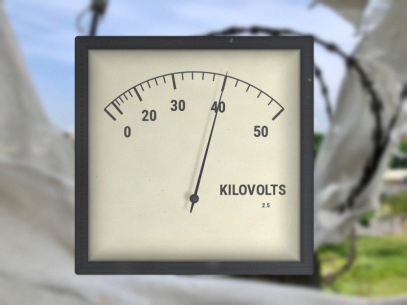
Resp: 40 kV
